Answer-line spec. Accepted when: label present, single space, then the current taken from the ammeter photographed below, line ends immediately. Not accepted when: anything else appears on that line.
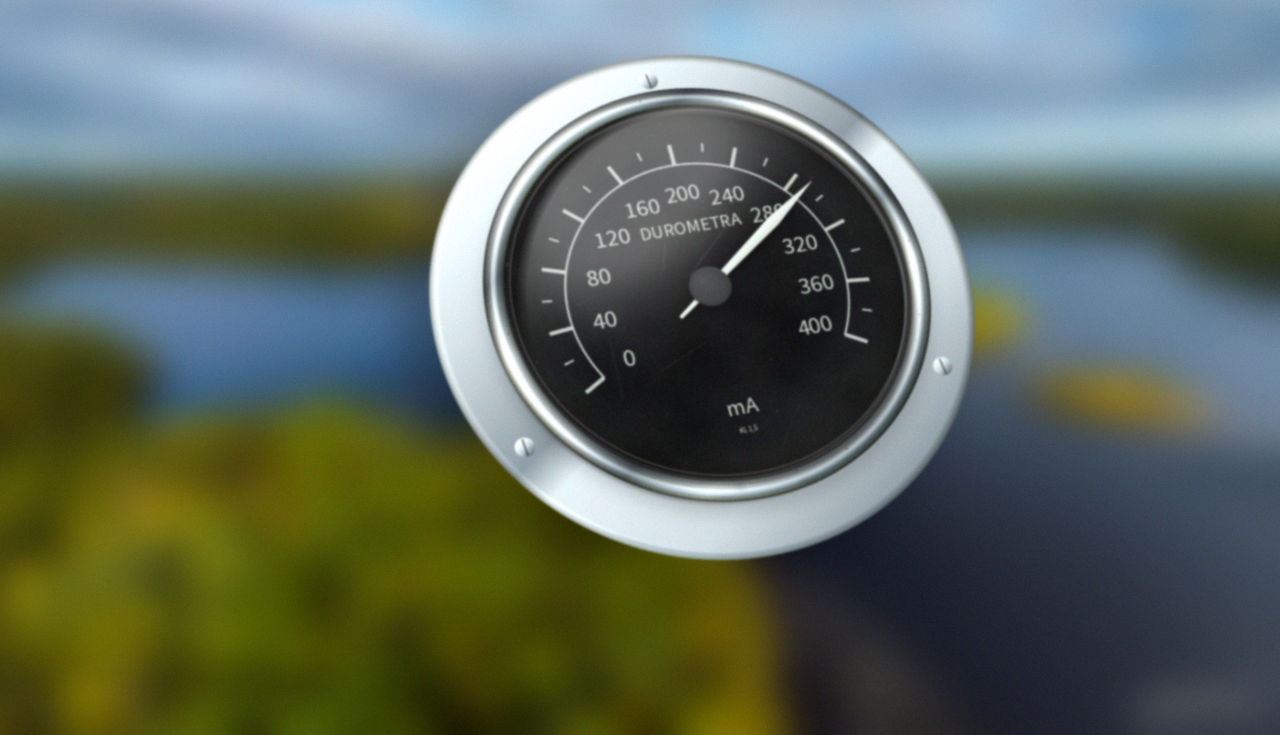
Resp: 290 mA
